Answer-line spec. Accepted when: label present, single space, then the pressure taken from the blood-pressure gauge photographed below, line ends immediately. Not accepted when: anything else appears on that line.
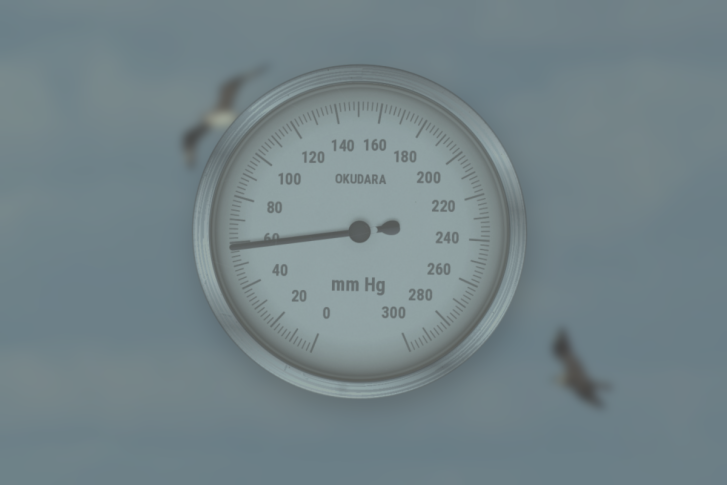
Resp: 58 mmHg
